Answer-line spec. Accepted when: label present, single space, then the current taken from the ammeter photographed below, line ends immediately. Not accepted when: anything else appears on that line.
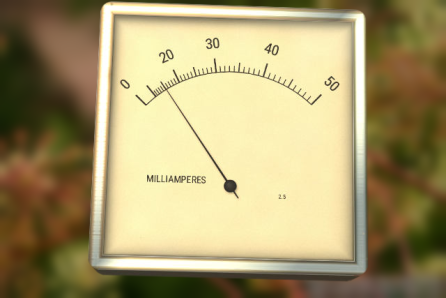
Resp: 15 mA
